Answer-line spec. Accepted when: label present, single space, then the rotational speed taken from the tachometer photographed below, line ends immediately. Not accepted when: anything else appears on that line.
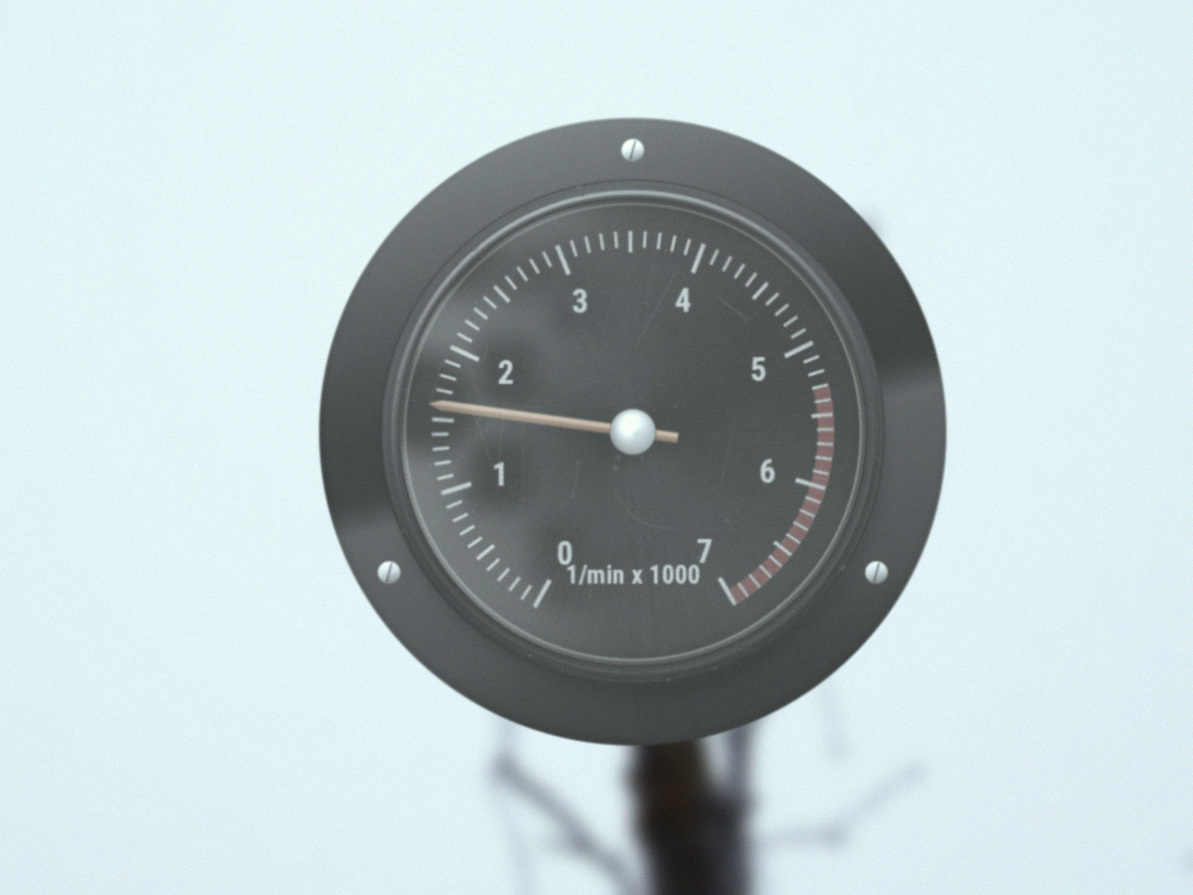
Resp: 1600 rpm
